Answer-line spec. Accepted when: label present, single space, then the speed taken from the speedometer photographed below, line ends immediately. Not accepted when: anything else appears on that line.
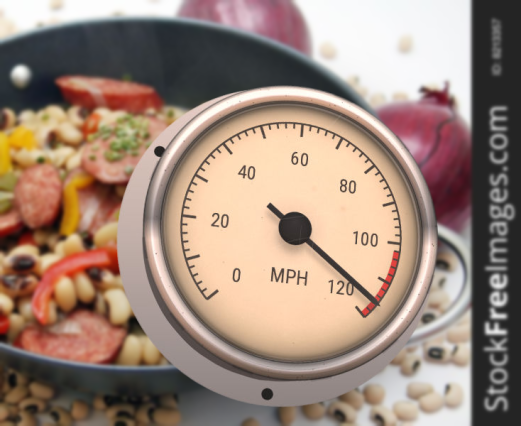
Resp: 116 mph
